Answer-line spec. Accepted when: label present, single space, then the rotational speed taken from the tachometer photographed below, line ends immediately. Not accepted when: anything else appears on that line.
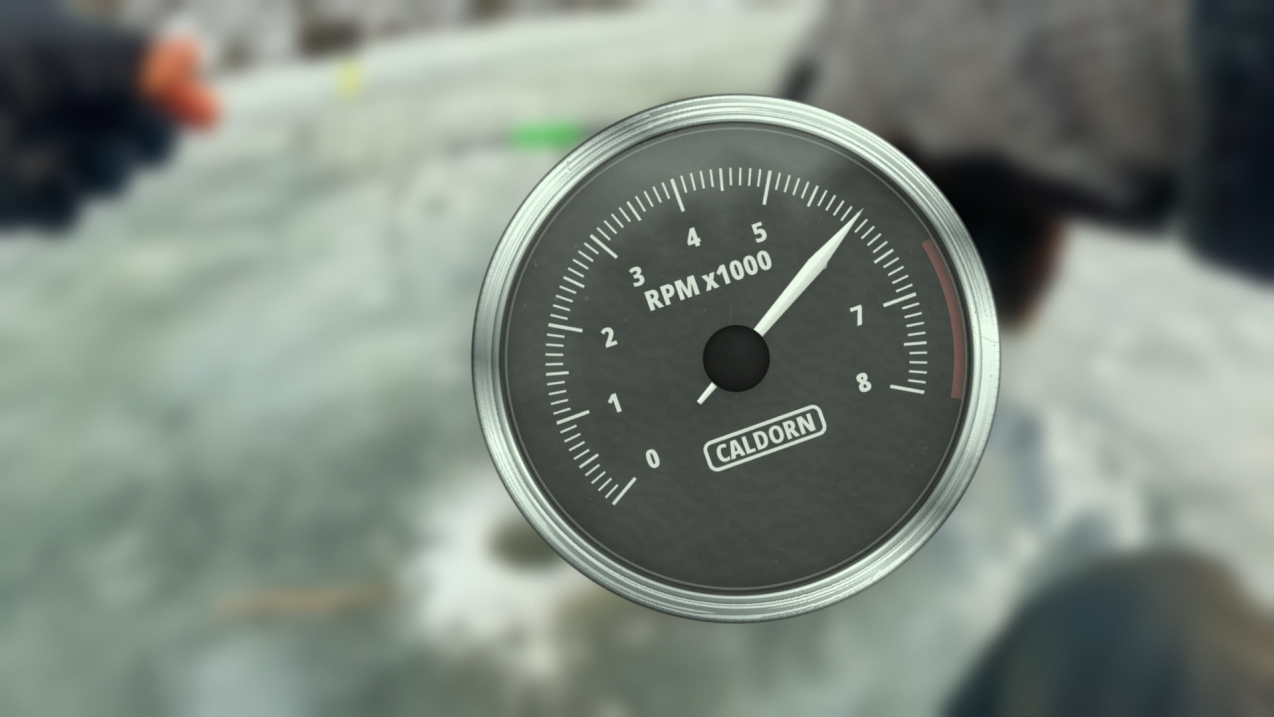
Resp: 6000 rpm
